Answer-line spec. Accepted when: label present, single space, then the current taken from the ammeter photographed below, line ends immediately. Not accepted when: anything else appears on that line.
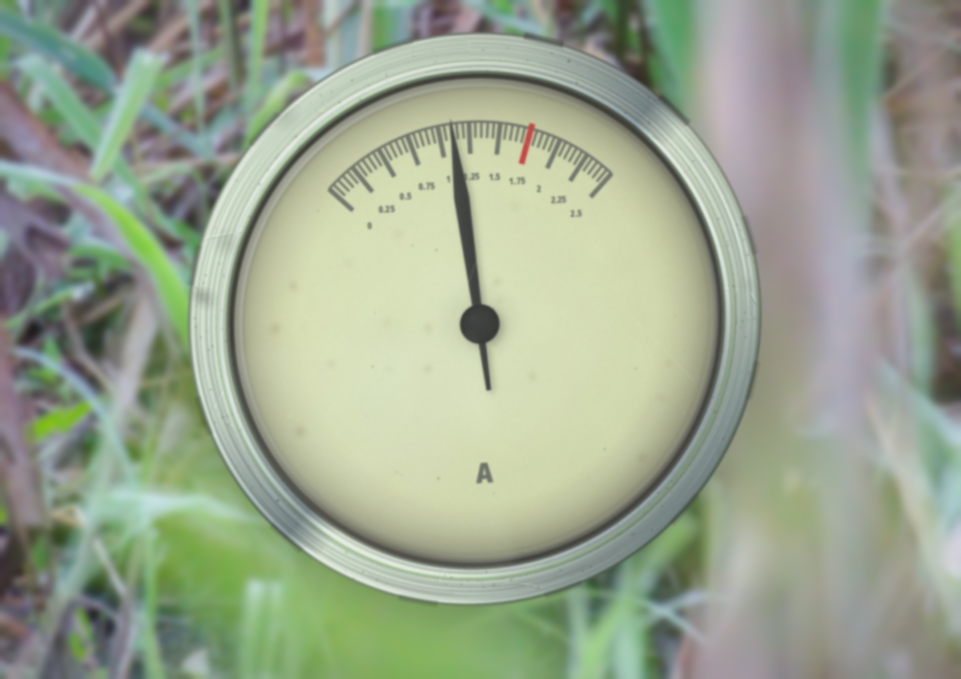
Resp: 1.1 A
